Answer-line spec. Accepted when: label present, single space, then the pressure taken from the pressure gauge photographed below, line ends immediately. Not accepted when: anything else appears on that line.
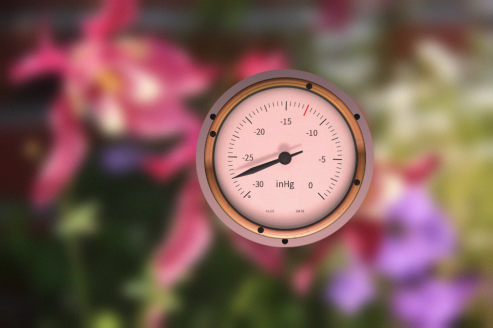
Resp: -27.5 inHg
